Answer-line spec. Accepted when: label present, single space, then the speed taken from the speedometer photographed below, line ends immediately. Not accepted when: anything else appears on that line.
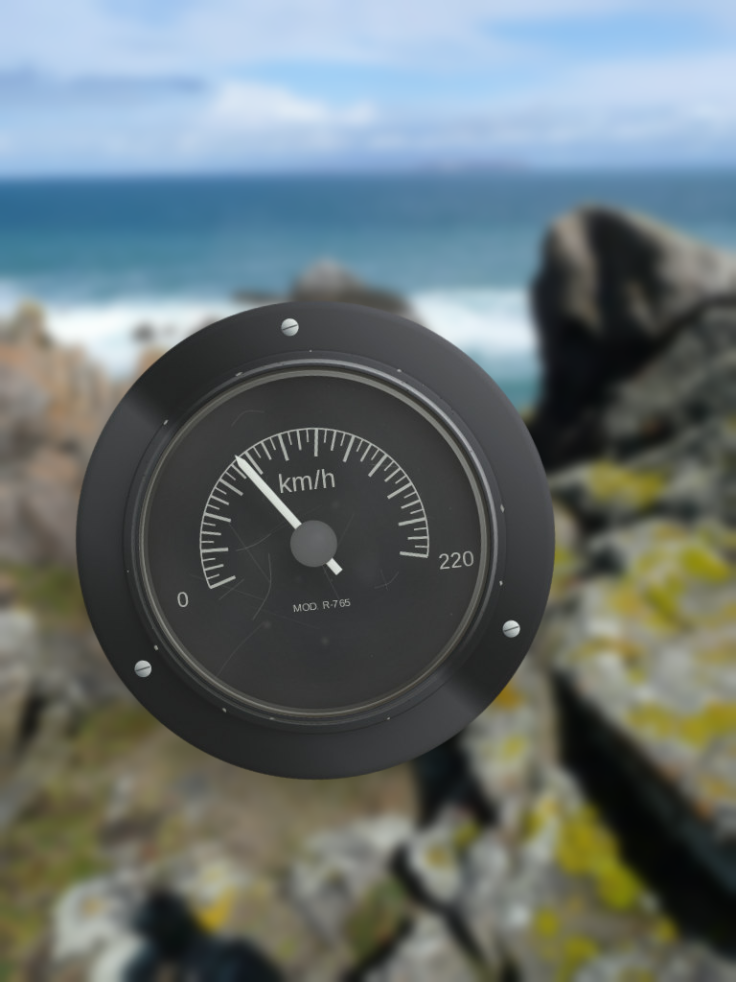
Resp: 75 km/h
